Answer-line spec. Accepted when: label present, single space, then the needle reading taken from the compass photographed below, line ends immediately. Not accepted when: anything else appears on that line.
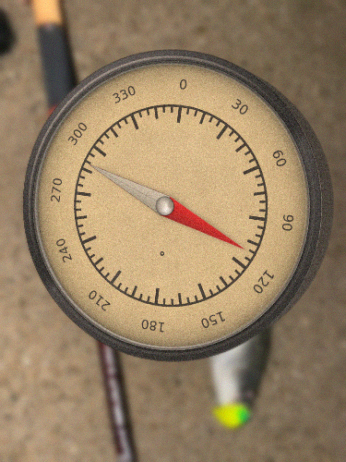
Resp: 110 °
